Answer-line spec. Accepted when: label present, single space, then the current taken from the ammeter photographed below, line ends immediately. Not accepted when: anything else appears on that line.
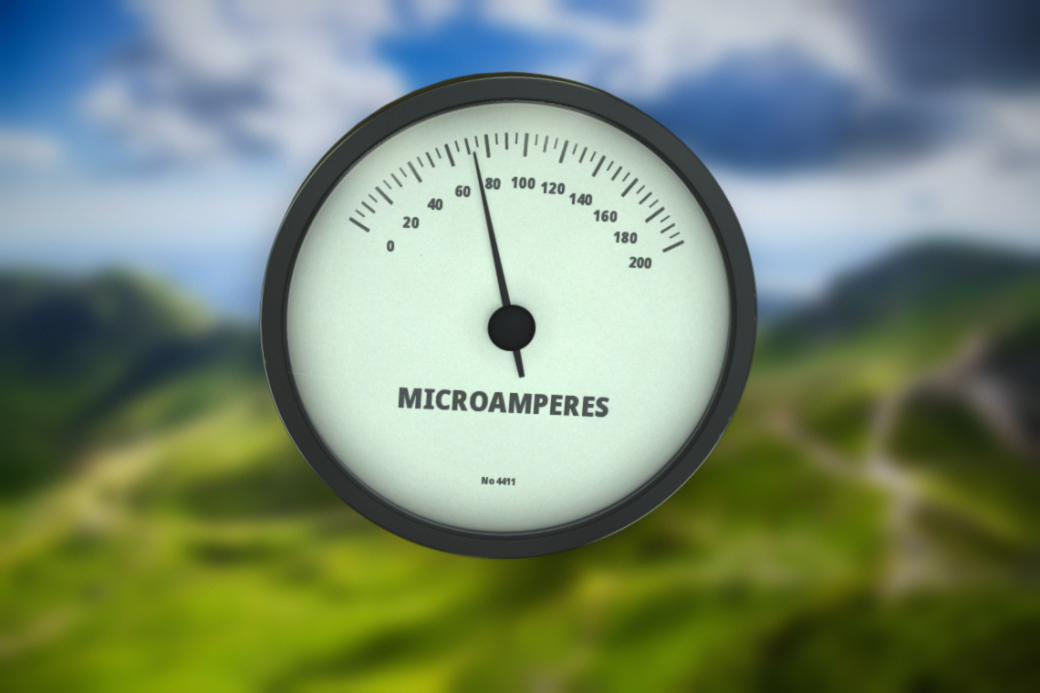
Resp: 72.5 µA
